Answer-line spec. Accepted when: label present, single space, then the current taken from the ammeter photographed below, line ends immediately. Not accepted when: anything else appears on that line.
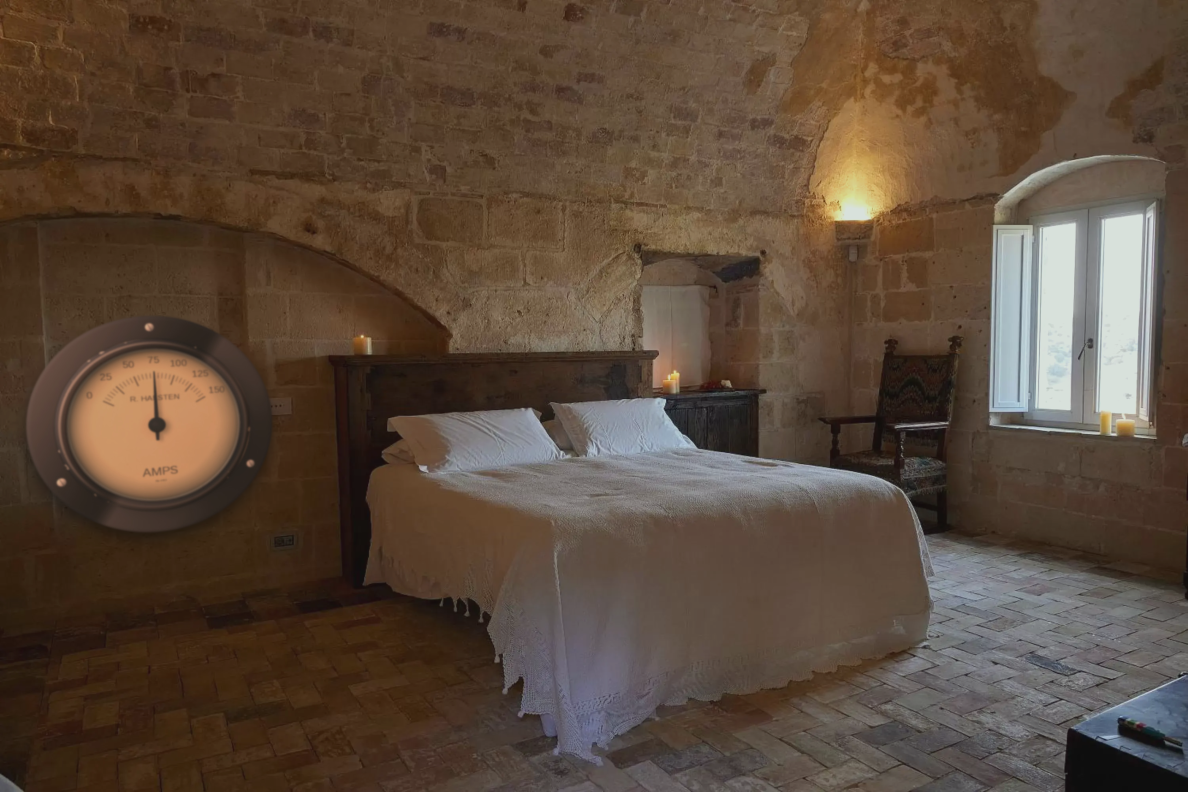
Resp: 75 A
